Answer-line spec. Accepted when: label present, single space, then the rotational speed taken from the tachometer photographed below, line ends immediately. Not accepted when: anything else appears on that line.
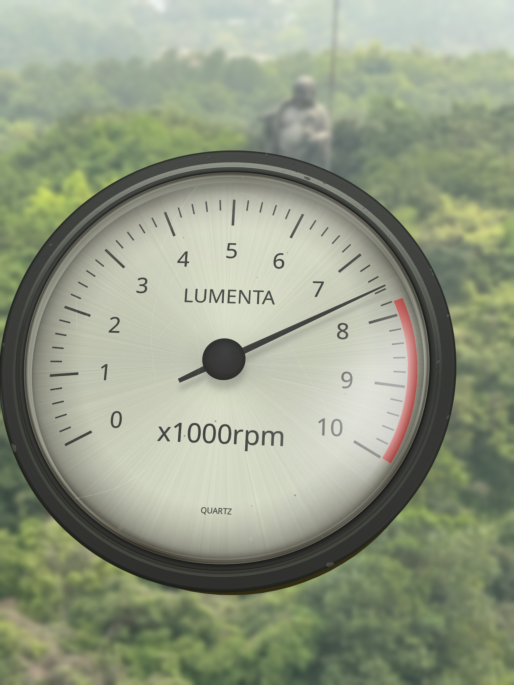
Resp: 7600 rpm
